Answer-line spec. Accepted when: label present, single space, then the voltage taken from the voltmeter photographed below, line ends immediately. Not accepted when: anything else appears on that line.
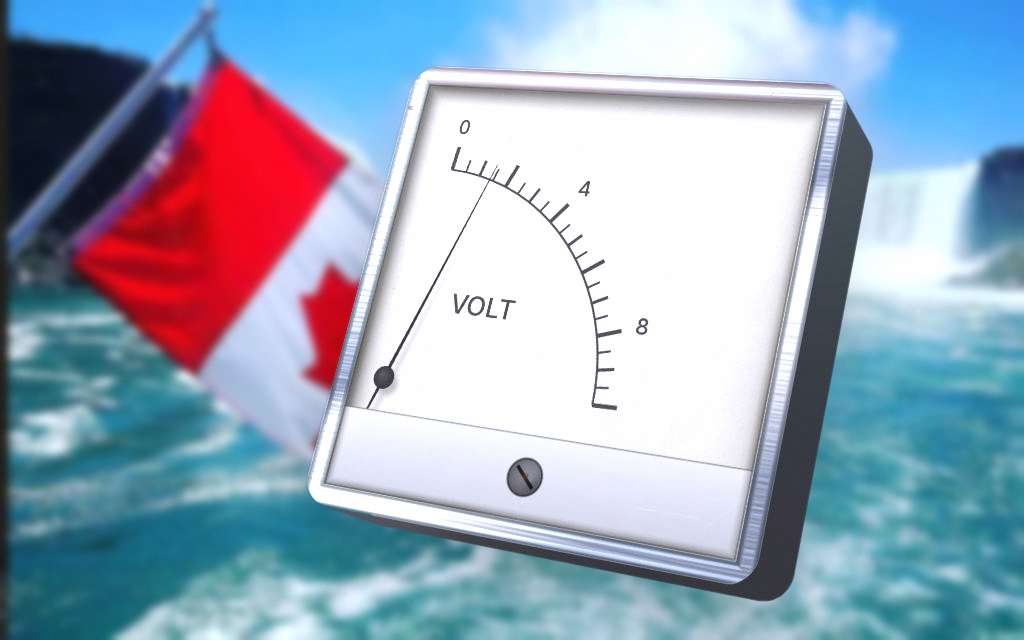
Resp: 1.5 V
